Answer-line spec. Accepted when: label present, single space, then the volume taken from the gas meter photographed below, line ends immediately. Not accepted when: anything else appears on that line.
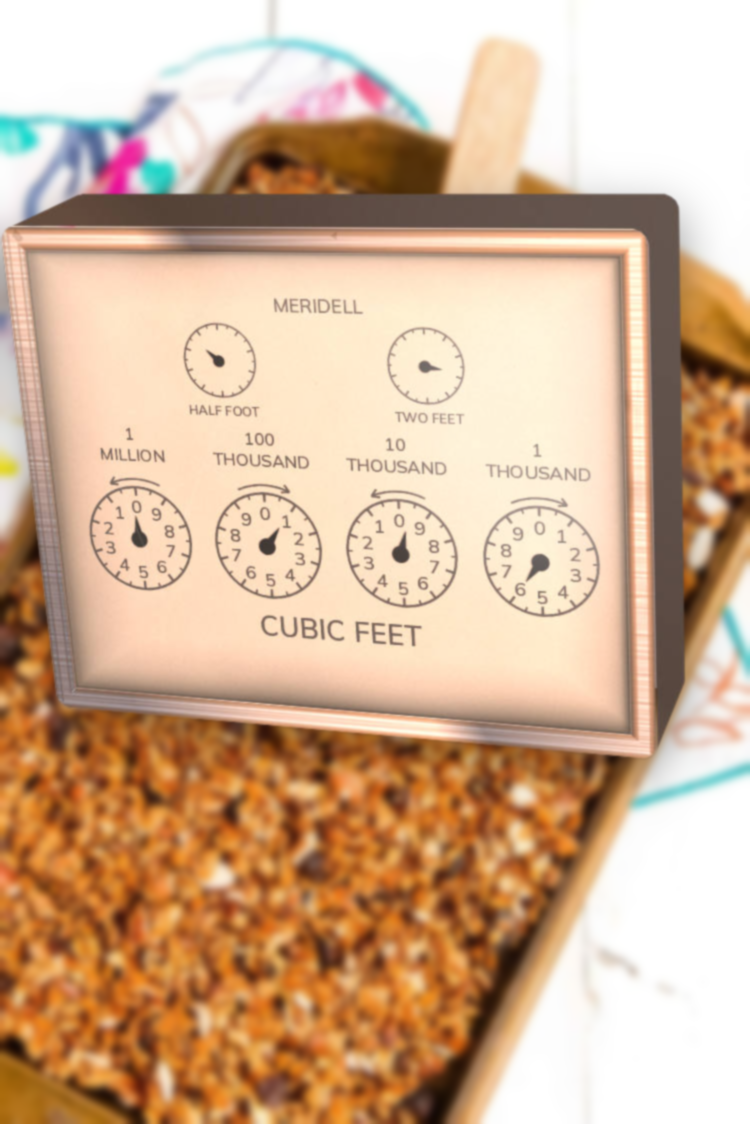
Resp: 9600 ft³
